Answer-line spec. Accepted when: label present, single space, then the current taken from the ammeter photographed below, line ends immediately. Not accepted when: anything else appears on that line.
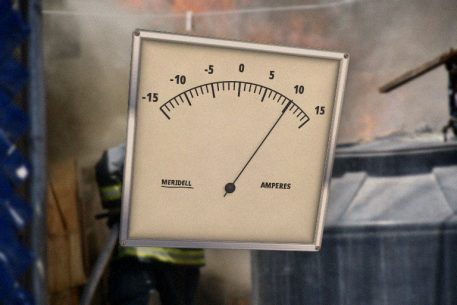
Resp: 10 A
